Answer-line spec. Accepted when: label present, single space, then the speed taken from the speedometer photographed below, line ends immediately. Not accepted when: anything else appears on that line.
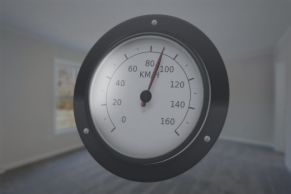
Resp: 90 km/h
